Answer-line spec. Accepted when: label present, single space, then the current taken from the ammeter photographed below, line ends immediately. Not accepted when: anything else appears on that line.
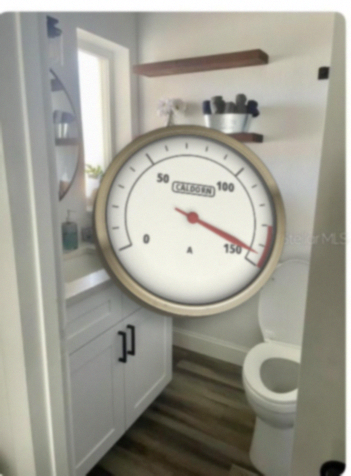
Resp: 145 A
